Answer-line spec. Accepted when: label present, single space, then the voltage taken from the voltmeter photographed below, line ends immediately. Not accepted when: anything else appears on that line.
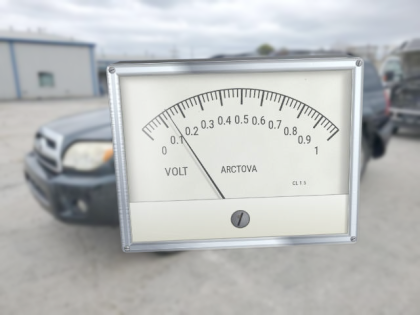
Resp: 0.14 V
